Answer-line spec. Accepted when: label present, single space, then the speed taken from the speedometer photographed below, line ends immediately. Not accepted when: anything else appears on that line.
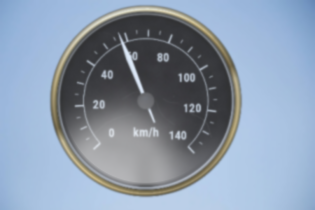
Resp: 57.5 km/h
